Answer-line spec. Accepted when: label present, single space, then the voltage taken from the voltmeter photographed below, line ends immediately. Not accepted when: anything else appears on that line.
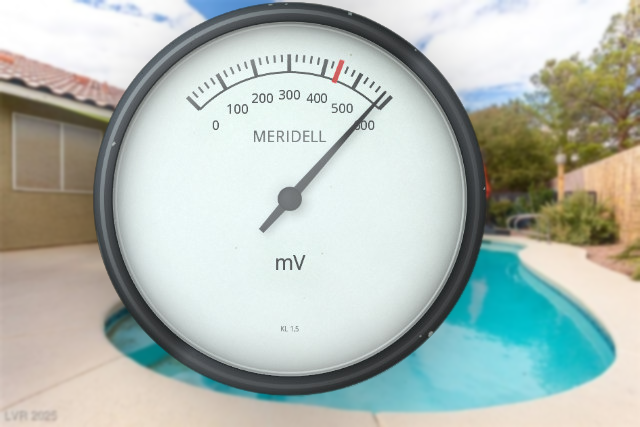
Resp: 580 mV
